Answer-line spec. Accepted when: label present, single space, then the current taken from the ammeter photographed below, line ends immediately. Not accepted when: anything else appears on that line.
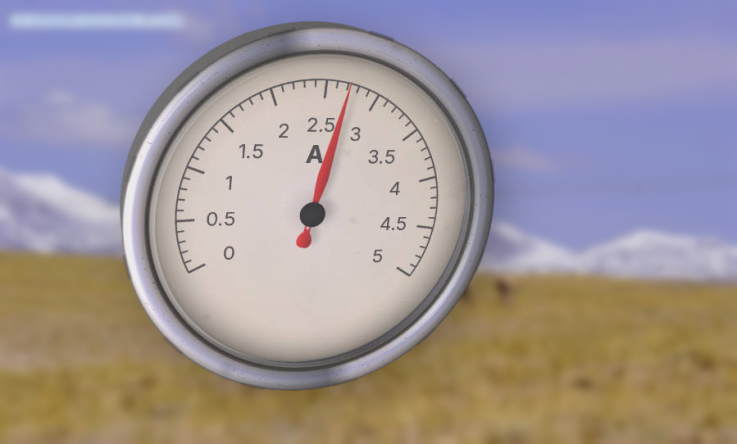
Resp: 2.7 A
